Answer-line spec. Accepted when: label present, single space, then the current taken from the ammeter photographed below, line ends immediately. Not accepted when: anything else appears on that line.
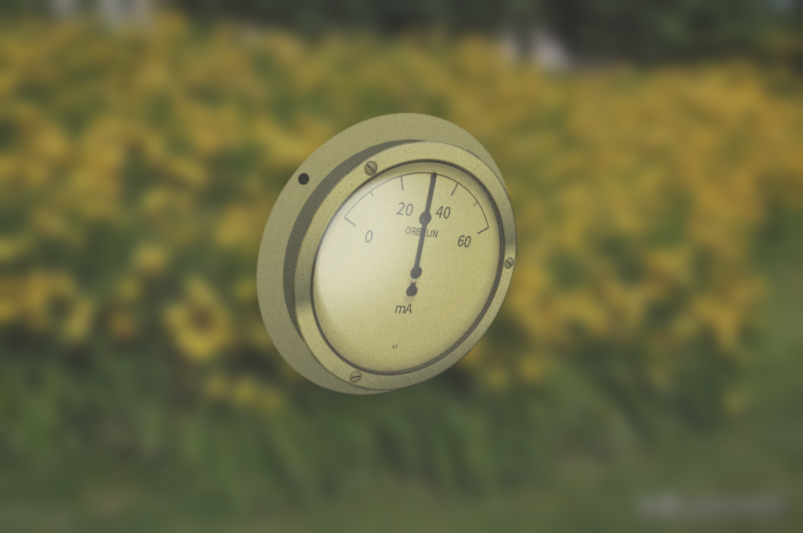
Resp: 30 mA
